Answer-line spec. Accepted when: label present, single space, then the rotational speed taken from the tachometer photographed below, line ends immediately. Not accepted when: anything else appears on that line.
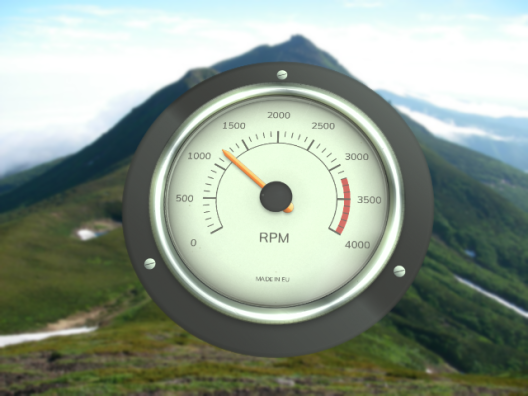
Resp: 1200 rpm
